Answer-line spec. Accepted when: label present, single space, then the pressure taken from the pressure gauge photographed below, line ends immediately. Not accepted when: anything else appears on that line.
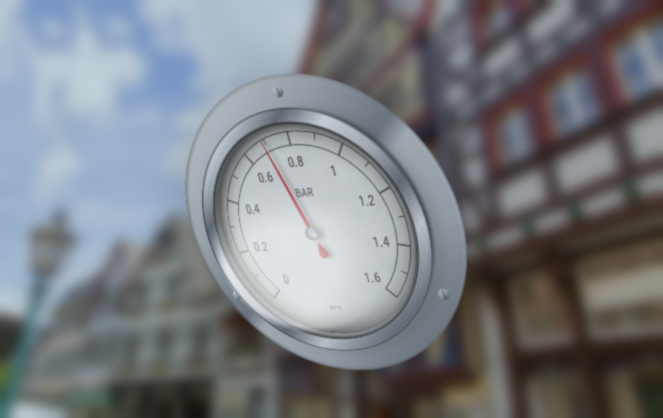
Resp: 0.7 bar
